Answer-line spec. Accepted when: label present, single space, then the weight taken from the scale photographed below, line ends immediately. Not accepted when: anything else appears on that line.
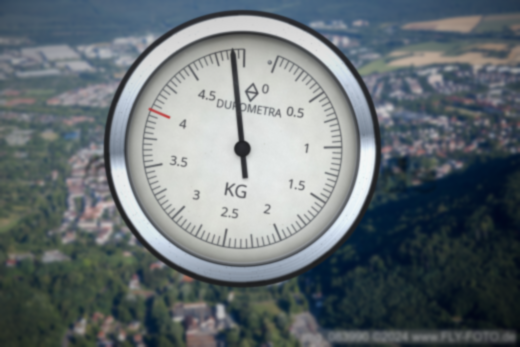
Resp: 4.9 kg
